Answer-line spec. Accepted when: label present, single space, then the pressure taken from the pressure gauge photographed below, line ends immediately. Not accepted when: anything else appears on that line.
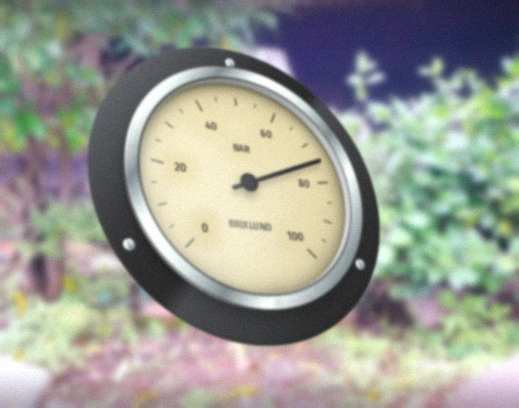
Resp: 75 bar
